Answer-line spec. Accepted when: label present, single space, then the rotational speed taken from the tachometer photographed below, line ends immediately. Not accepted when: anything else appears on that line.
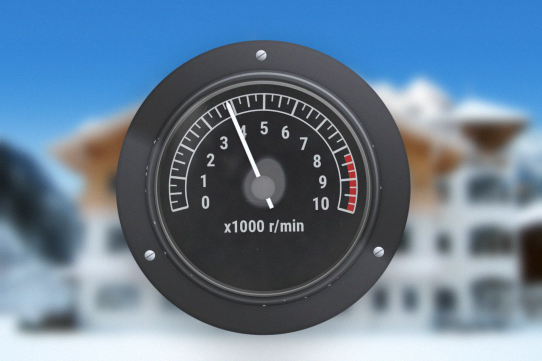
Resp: 3875 rpm
